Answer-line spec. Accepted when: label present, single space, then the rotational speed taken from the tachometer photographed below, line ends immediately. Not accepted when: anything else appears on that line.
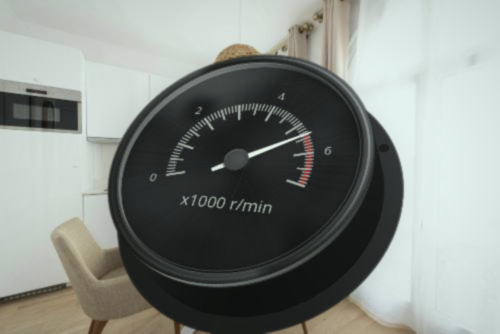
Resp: 5500 rpm
